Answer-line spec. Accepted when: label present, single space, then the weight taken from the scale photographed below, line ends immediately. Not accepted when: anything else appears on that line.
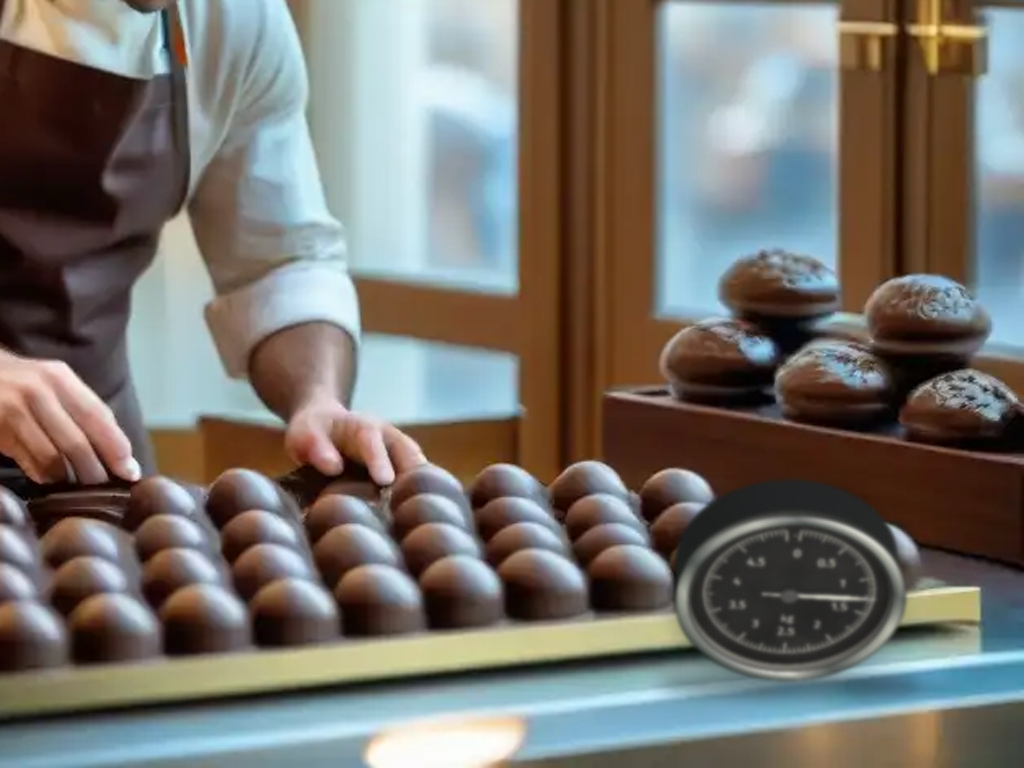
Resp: 1.25 kg
